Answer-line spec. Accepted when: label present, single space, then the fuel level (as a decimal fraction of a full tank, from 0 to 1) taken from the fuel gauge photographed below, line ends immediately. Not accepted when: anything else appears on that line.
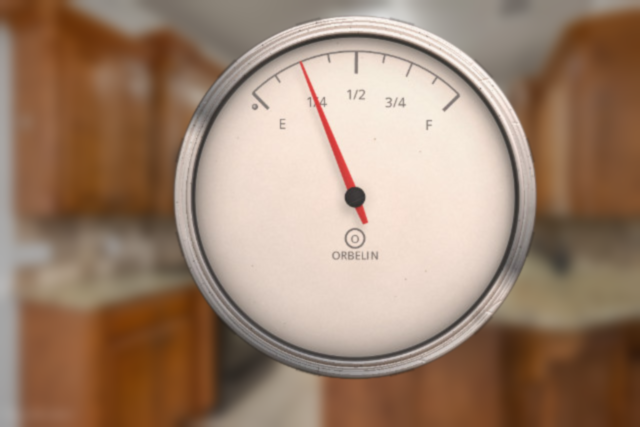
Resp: 0.25
